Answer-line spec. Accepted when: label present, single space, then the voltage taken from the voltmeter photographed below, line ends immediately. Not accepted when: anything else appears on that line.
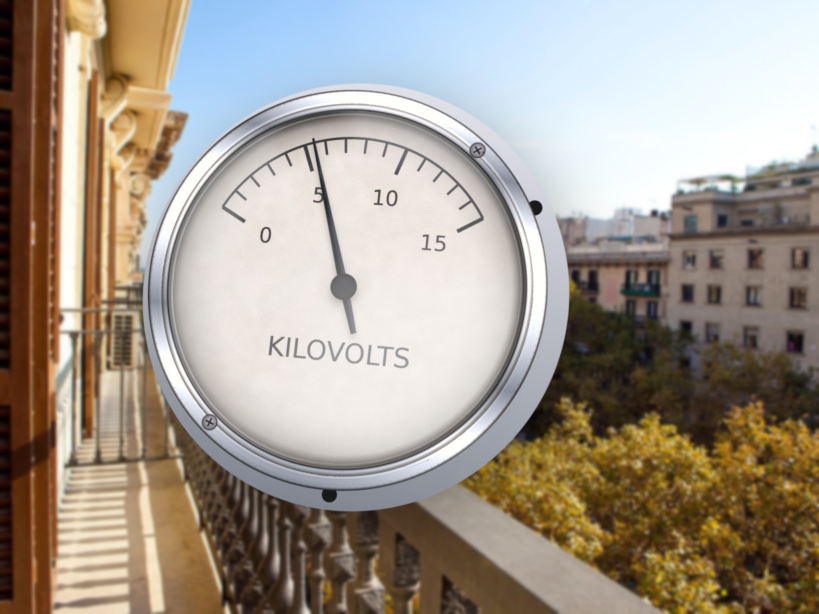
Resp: 5.5 kV
